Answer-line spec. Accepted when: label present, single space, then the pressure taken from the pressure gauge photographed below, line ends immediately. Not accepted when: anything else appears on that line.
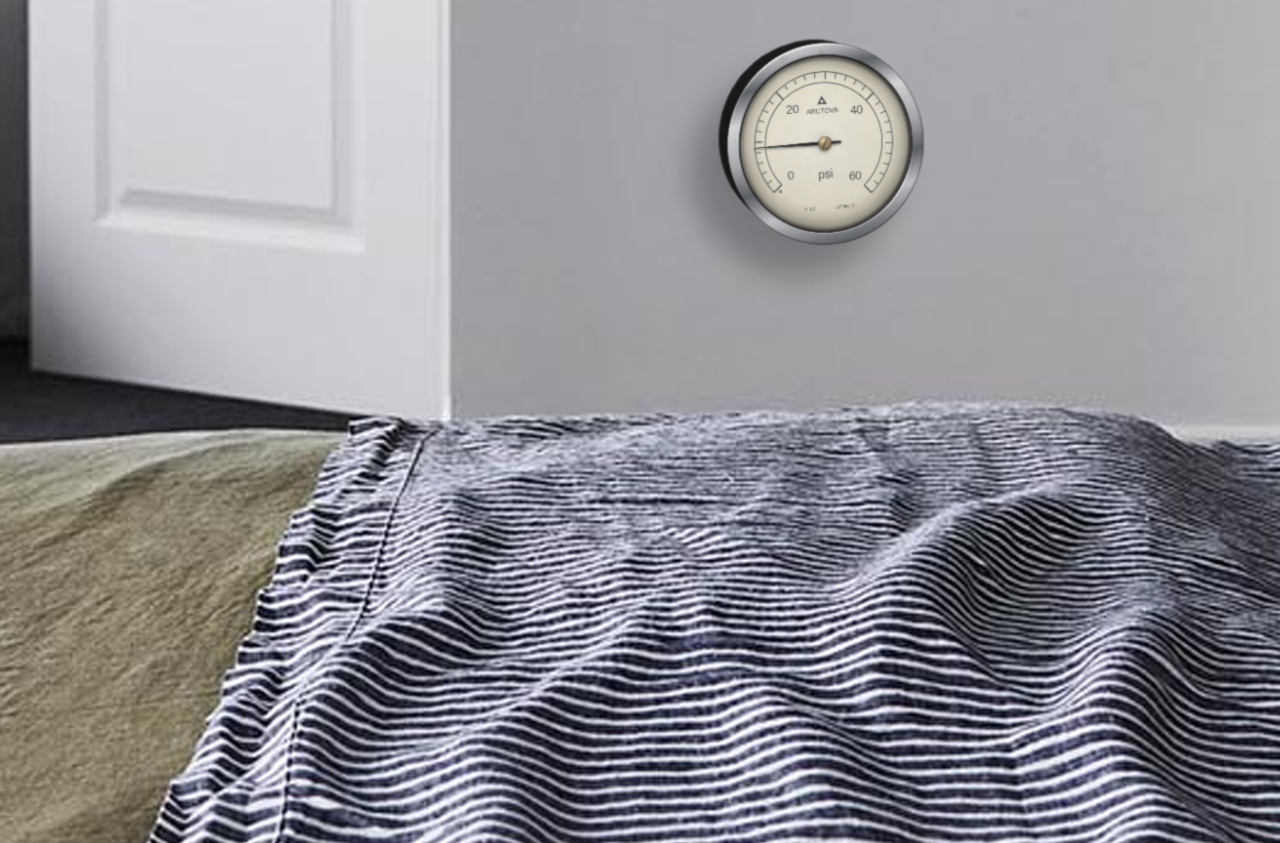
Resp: 9 psi
